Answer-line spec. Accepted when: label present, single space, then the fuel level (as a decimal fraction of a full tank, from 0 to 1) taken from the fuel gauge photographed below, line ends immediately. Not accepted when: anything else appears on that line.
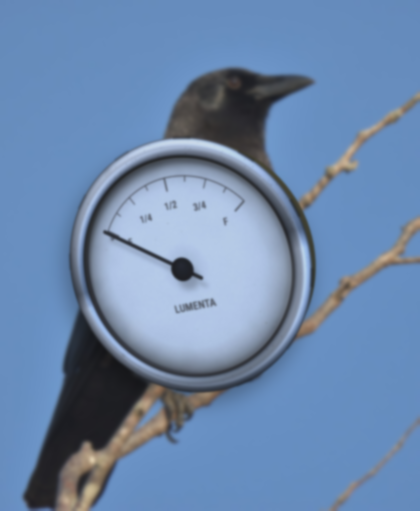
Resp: 0
